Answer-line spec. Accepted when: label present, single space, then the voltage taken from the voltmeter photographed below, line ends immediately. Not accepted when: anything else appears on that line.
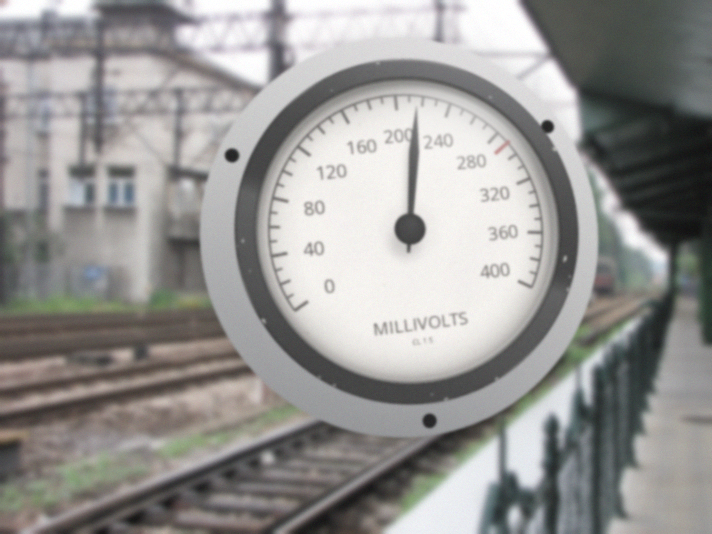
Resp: 215 mV
